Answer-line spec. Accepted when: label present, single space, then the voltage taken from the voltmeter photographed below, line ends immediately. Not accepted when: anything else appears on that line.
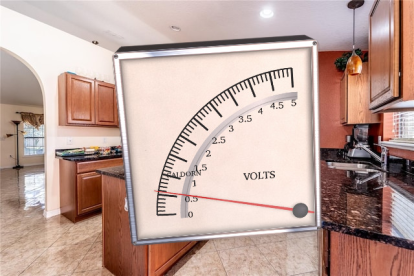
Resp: 0.6 V
